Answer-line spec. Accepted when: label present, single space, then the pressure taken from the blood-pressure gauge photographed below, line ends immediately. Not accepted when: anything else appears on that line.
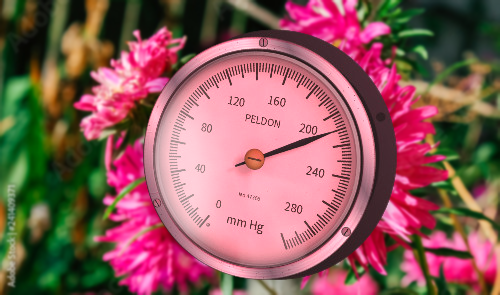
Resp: 210 mmHg
